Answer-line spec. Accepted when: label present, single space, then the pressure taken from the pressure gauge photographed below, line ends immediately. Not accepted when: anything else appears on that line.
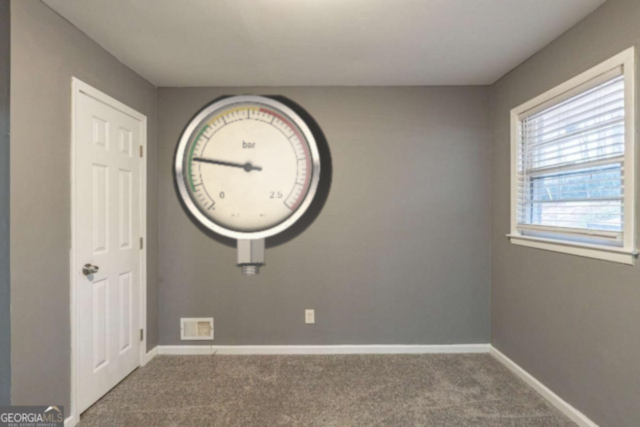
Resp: 0.5 bar
